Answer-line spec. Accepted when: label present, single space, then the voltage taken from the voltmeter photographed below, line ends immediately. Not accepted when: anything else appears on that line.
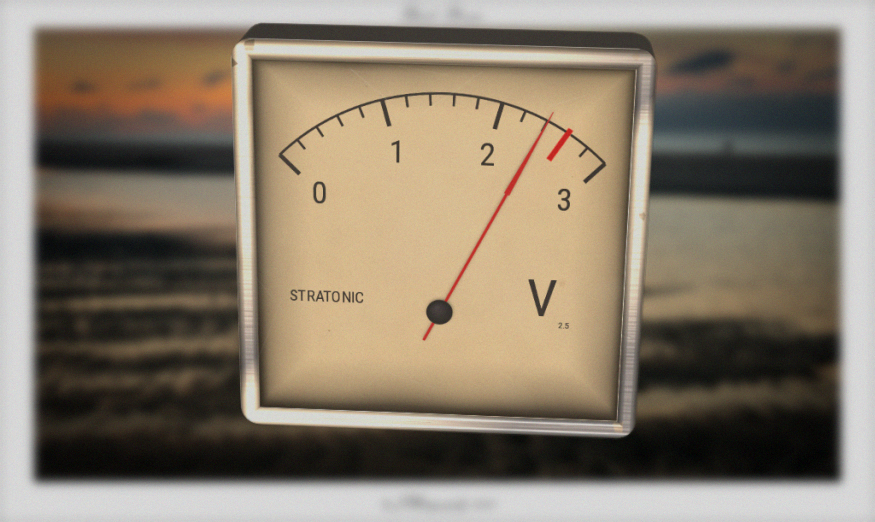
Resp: 2.4 V
